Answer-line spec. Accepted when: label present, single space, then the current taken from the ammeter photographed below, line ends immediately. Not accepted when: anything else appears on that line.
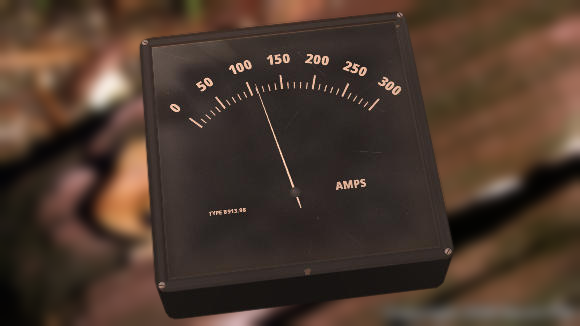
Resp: 110 A
